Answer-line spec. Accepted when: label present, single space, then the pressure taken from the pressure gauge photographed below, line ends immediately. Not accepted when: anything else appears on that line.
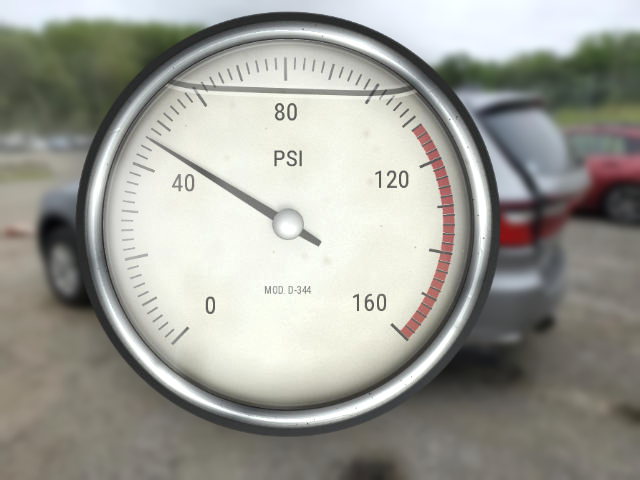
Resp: 46 psi
